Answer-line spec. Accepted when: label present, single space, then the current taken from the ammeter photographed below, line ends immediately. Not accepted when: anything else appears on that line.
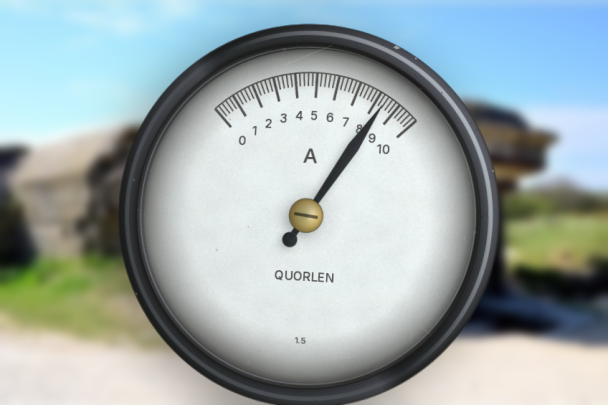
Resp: 8.4 A
